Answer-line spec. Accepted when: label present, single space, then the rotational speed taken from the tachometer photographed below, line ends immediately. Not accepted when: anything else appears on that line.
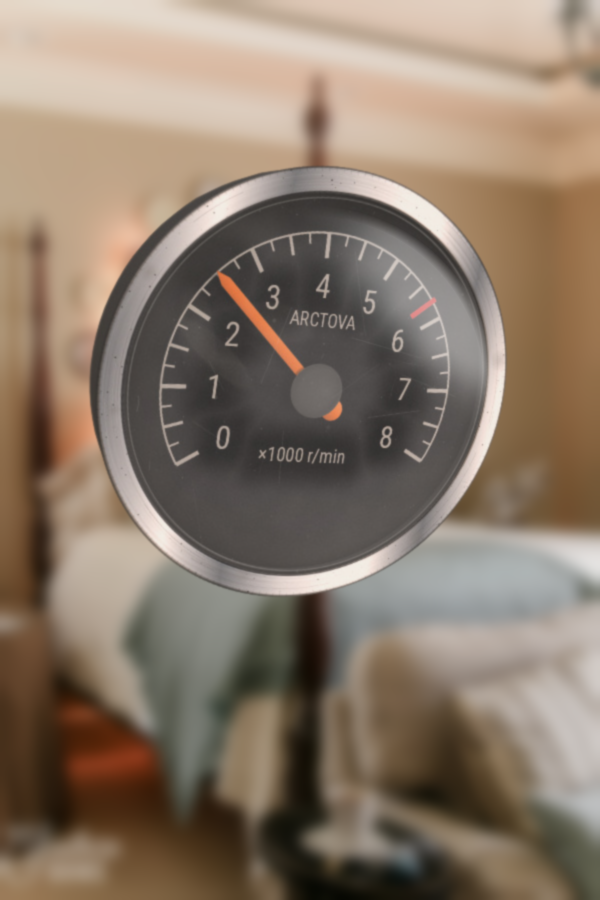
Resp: 2500 rpm
